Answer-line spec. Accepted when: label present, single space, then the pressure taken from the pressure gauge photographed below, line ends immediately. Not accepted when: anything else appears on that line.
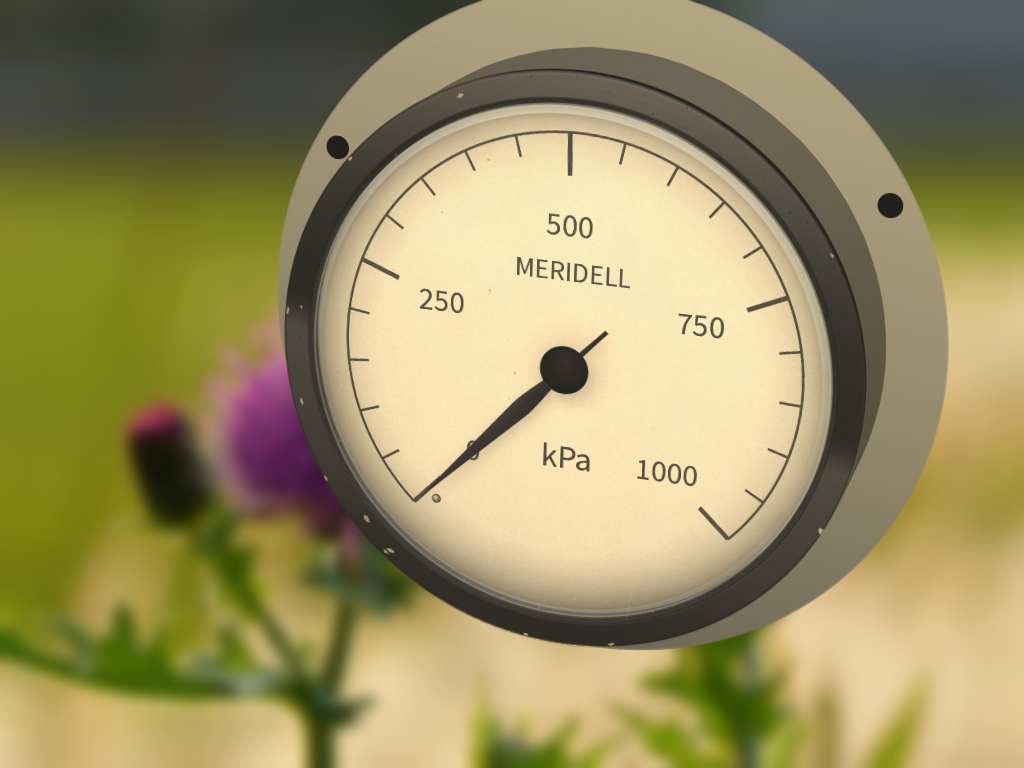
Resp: 0 kPa
